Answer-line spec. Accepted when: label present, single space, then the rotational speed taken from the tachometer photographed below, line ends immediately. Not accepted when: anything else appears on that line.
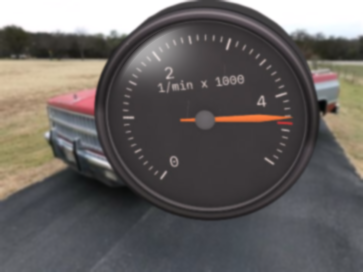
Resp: 4300 rpm
